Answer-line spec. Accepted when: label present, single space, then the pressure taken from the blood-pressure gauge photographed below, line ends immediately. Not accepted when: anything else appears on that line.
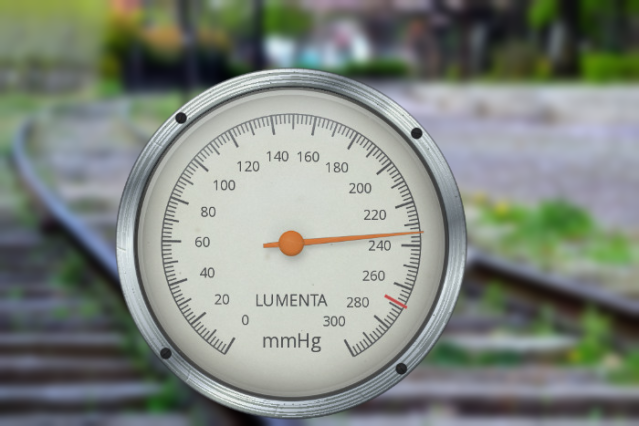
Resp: 234 mmHg
